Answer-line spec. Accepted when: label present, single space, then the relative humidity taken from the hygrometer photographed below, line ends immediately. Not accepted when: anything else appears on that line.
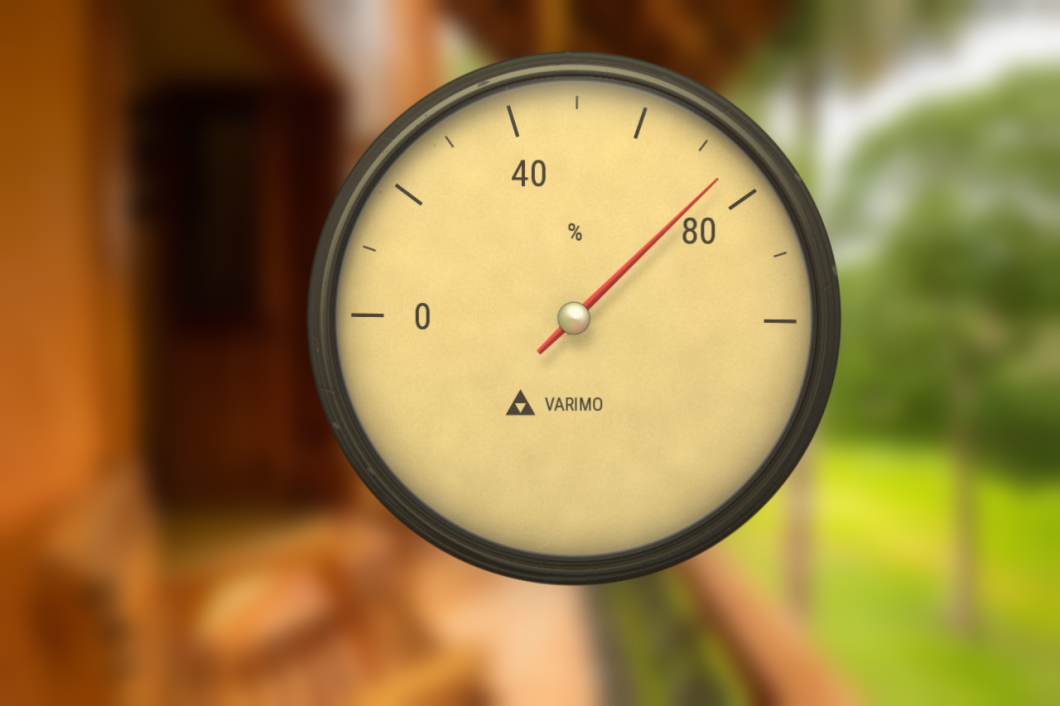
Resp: 75 %
